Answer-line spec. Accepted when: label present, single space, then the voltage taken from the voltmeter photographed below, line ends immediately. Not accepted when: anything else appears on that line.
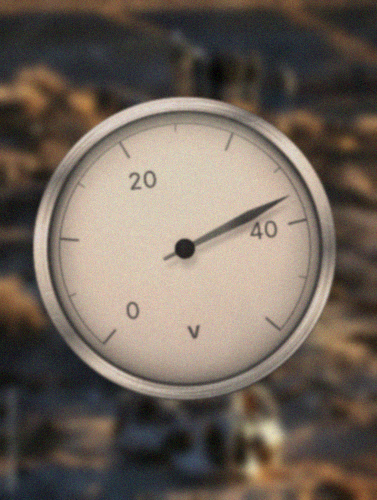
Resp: 37.5 V
